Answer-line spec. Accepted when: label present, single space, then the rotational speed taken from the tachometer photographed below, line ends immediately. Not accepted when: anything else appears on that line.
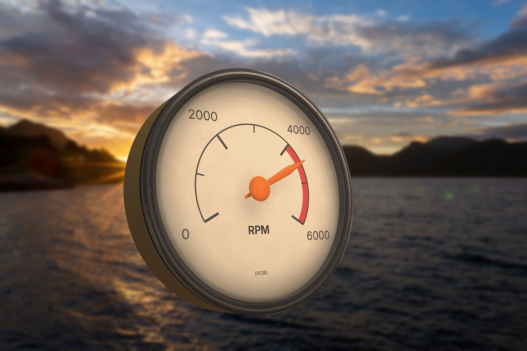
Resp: 4500 rpm
